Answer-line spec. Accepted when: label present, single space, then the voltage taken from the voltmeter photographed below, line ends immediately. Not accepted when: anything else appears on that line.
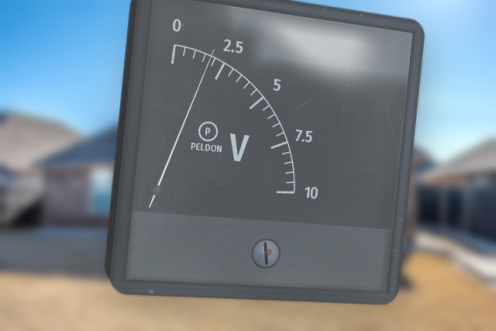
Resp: 1.75 V
